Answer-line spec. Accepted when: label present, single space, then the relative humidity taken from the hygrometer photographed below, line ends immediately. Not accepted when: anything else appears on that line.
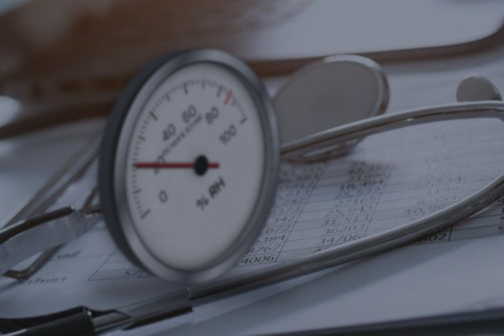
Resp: 20 %
